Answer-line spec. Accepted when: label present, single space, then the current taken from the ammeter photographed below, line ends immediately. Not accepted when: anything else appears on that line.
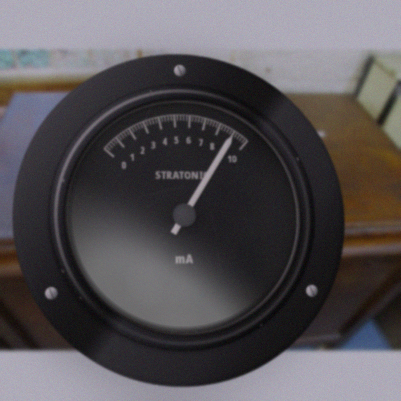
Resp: 9 mA
